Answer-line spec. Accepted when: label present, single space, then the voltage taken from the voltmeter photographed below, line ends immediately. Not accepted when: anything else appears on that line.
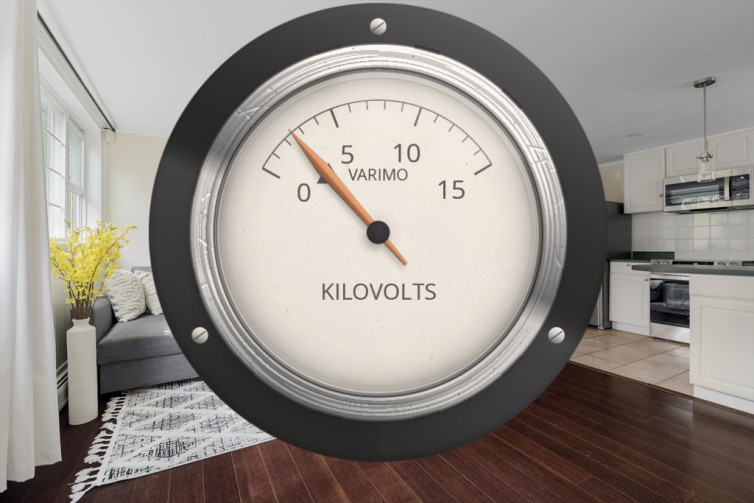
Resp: 2.5 kV
